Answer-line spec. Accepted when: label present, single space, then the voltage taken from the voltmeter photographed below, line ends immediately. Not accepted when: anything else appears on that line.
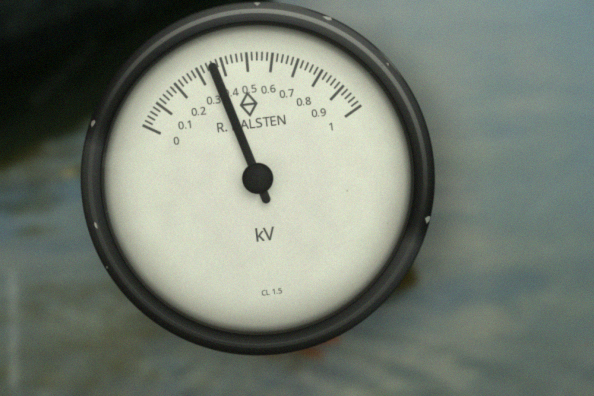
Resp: 0.36 kV
